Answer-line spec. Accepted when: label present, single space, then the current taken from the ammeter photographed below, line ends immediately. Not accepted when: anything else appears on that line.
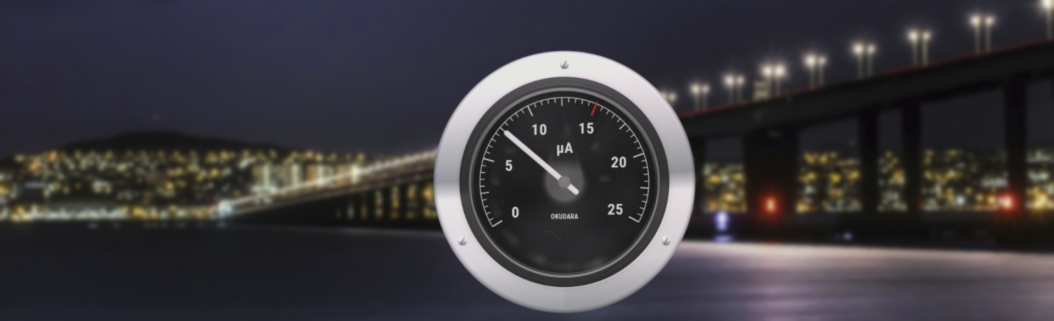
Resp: 7.5 µA
